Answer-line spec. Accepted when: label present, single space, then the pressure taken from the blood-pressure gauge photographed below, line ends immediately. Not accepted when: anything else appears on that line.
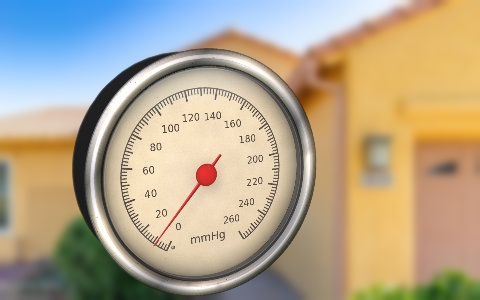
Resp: 10 mmHg
